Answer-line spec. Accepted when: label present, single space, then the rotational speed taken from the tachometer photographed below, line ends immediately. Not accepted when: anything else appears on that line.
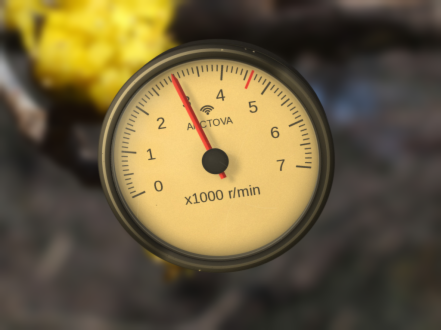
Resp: 3000 rpm
